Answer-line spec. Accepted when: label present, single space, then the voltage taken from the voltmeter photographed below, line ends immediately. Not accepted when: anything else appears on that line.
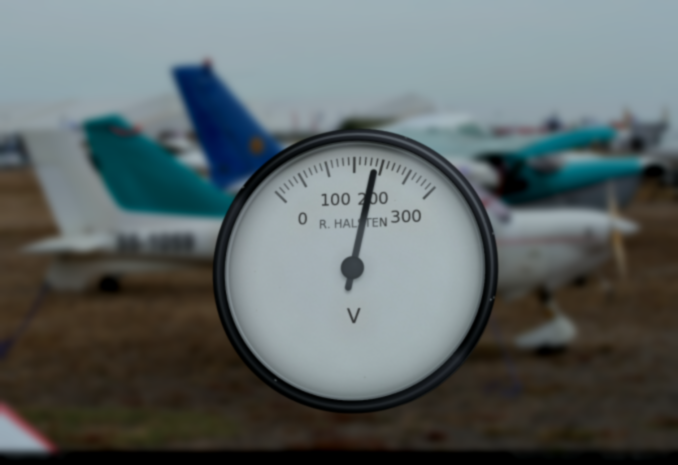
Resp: 190 V
